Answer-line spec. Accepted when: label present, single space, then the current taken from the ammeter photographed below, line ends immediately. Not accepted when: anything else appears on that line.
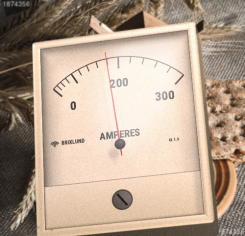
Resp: 180 A
